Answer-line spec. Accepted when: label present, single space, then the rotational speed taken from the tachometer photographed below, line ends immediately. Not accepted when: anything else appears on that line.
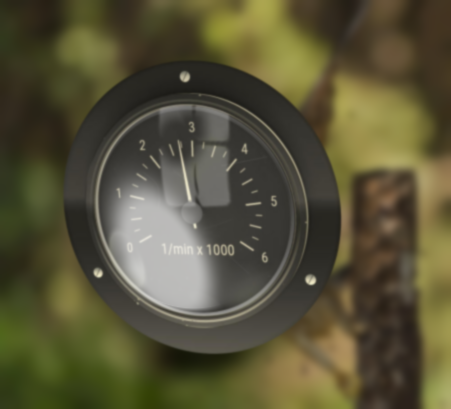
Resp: 2750 rpm
